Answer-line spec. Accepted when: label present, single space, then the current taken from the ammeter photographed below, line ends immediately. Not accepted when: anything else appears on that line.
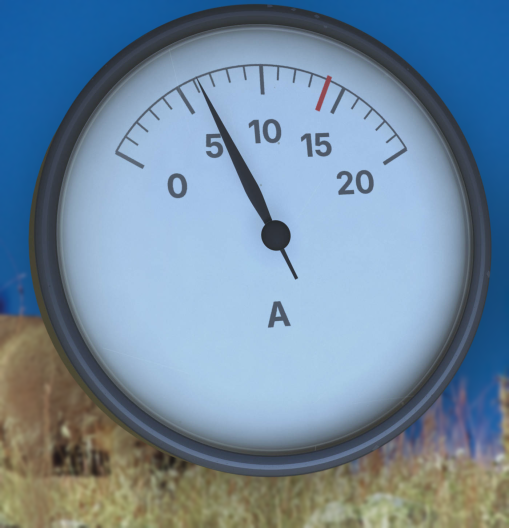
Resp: 6 A
